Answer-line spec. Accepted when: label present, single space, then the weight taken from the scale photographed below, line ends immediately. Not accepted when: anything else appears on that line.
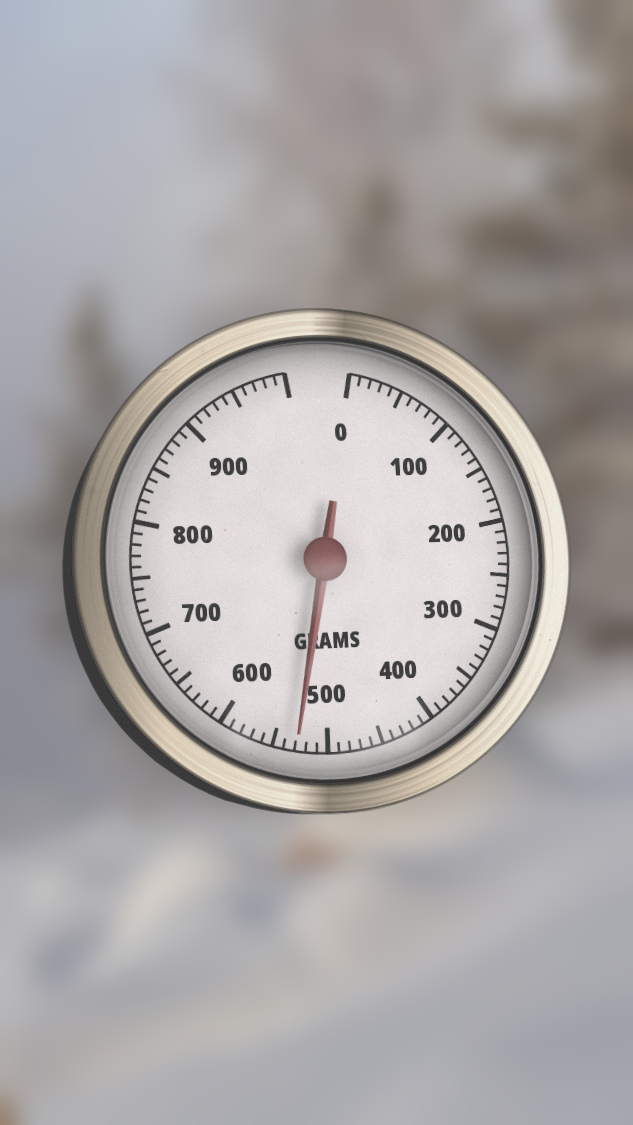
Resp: 530 g
